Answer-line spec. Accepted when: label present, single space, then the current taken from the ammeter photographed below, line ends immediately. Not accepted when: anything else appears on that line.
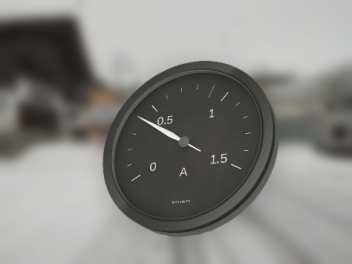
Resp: 0.4 A
